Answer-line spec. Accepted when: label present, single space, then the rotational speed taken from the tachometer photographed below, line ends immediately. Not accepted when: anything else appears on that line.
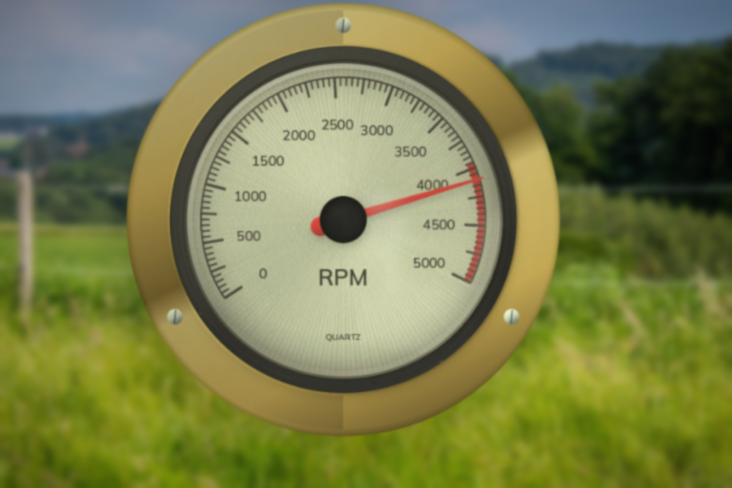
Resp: 4100 rpm
